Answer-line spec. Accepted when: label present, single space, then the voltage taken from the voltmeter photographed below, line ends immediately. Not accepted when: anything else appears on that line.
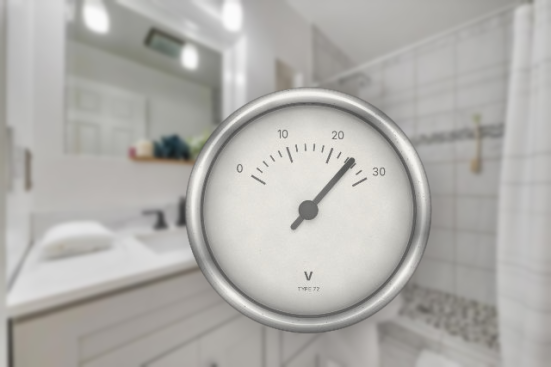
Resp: 25 V
